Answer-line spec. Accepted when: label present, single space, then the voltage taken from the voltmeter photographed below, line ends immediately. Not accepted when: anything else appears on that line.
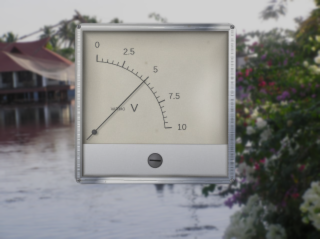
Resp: 5 V
